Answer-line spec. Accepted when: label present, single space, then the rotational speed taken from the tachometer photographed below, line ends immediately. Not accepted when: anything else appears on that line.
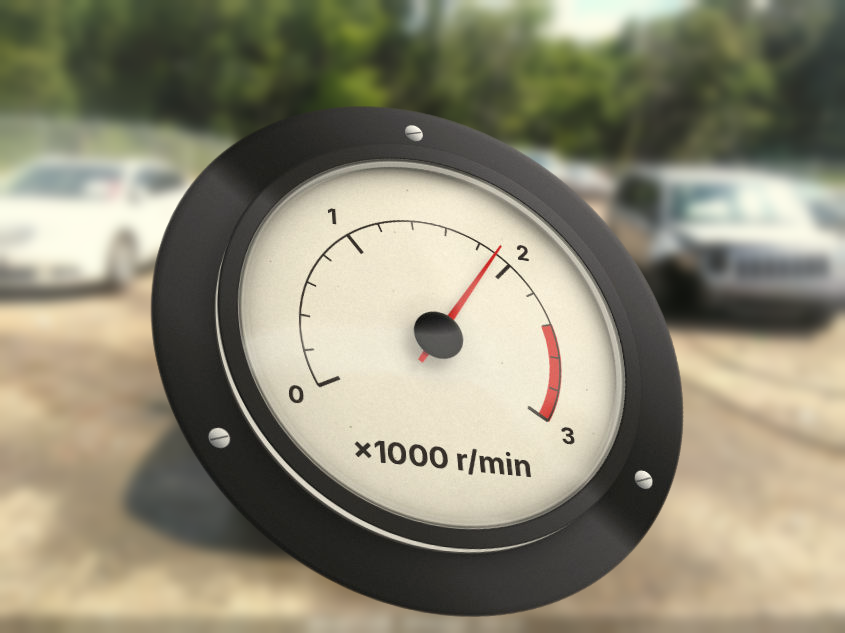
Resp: 1900 rpm
